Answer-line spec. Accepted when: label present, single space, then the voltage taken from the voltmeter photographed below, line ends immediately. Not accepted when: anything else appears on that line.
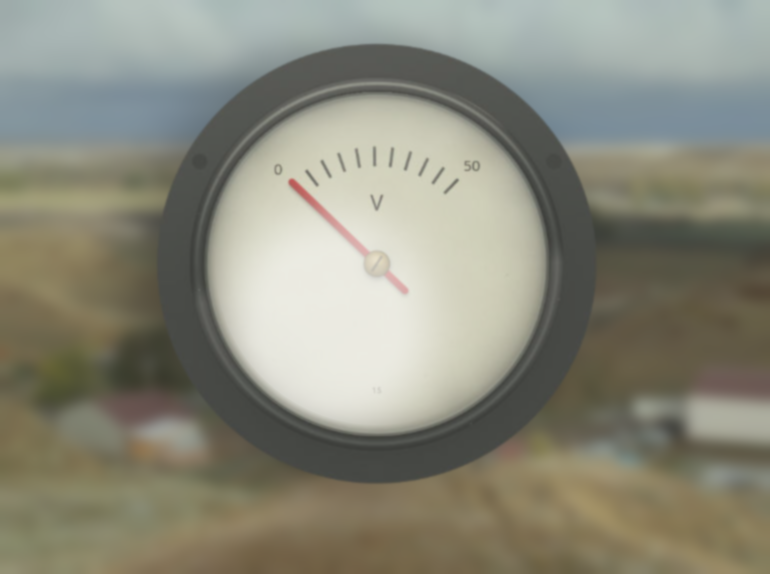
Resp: 0 V
